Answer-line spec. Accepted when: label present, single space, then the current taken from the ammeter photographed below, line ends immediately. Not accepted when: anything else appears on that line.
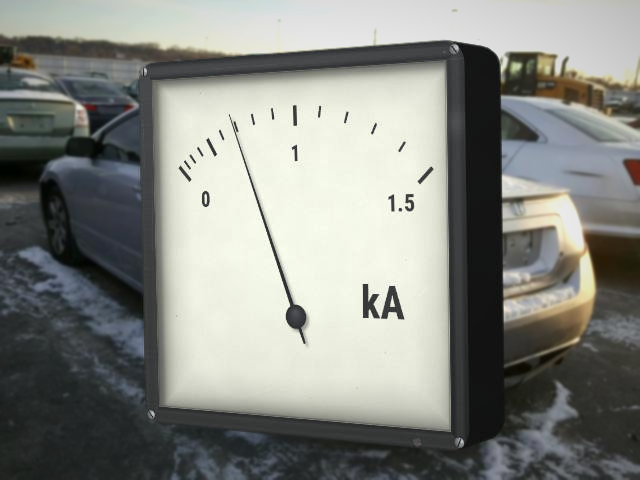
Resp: 0.7 kA
